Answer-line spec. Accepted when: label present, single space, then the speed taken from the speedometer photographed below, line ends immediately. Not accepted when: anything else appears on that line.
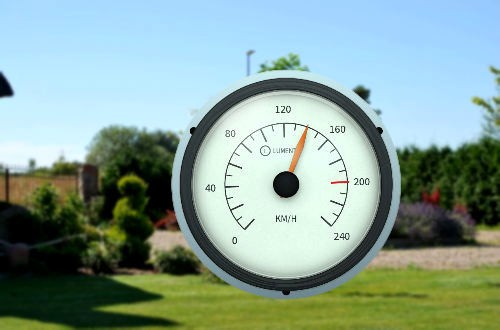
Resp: 140 km/h
